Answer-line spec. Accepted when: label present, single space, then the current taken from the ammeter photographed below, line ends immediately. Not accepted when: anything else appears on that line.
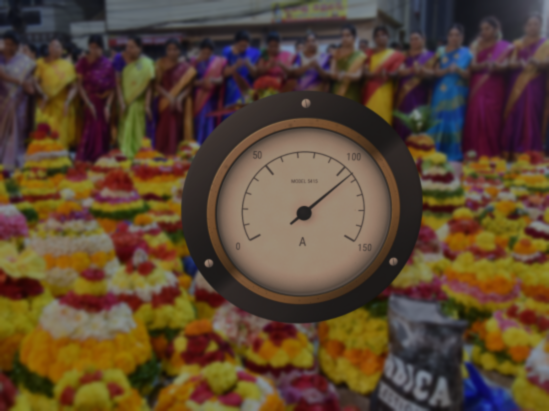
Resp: 105 A
